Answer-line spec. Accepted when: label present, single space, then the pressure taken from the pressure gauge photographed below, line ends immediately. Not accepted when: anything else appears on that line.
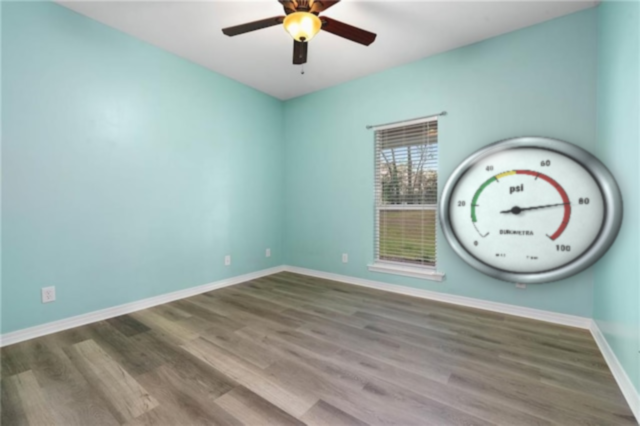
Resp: 80 psi
